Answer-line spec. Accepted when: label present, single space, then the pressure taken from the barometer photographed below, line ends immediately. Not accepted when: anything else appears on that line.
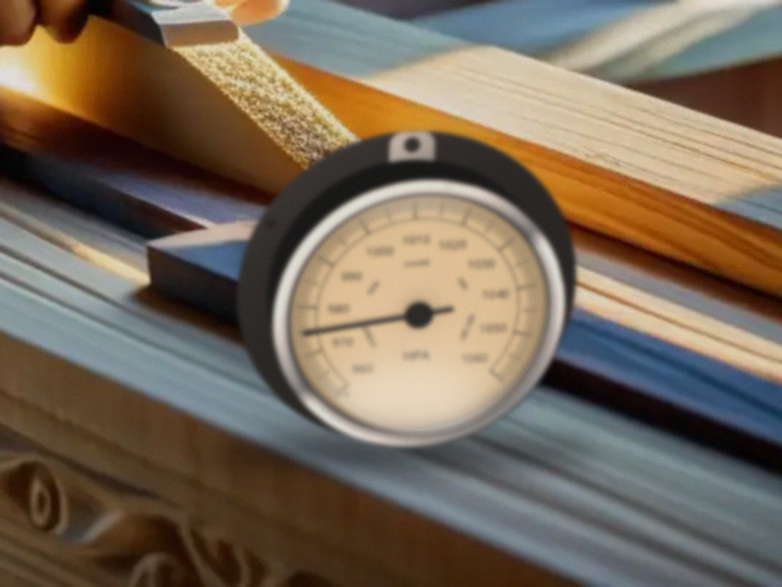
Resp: 975 hPa
